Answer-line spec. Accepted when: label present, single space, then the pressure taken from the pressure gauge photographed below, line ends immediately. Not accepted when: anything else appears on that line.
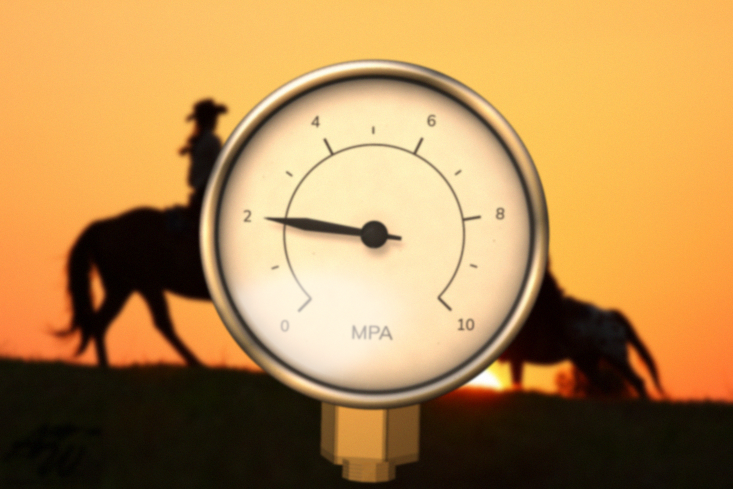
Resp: 2 MPa
